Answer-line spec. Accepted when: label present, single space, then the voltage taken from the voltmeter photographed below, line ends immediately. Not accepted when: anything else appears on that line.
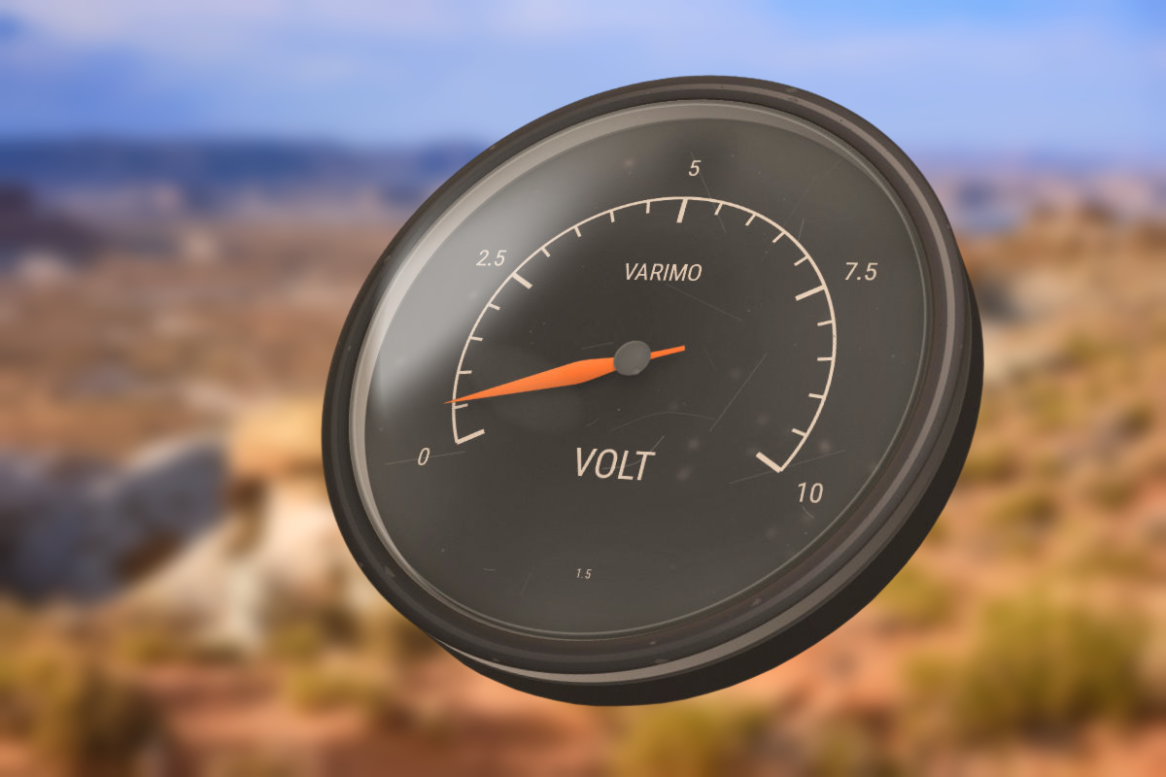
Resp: 0.5 V
